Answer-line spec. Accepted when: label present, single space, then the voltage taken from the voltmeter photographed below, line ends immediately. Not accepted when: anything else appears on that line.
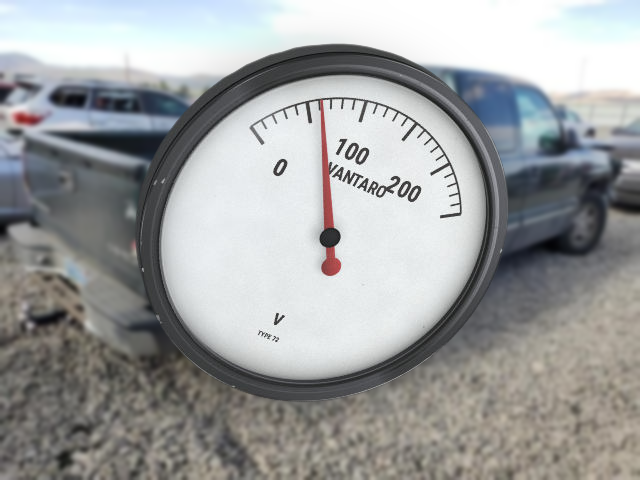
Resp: 60 V
